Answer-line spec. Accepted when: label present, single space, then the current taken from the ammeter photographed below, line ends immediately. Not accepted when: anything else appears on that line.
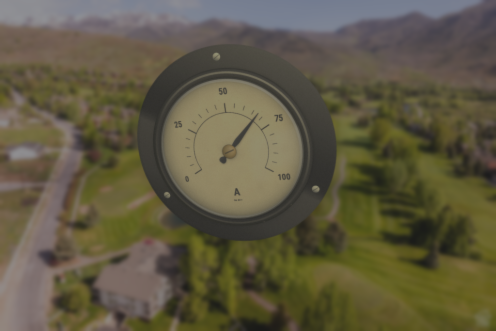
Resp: 67.5 A
